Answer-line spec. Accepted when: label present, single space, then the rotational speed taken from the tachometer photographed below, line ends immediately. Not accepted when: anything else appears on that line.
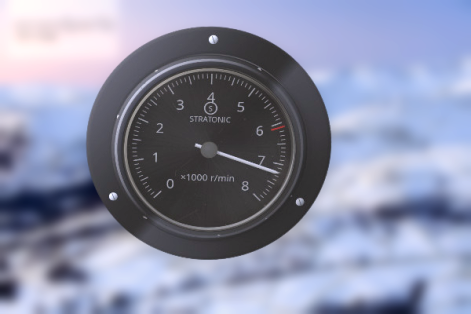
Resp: 7200 rpm
